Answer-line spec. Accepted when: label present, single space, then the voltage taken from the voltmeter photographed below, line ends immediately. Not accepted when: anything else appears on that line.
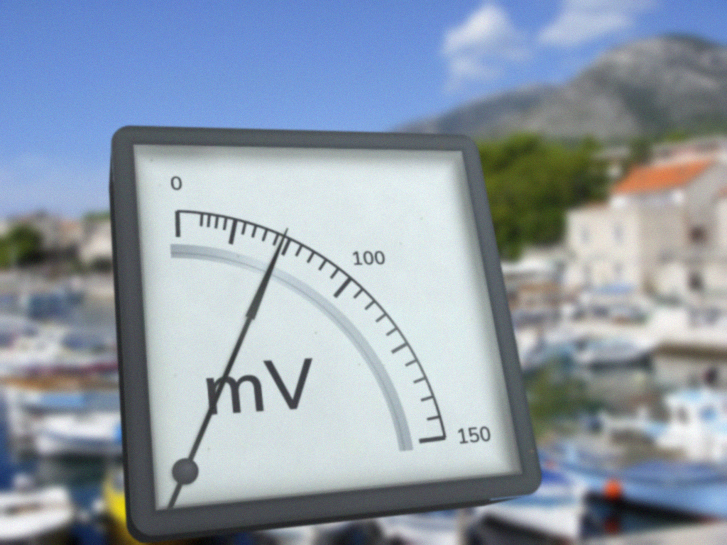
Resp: 72.5 mV
